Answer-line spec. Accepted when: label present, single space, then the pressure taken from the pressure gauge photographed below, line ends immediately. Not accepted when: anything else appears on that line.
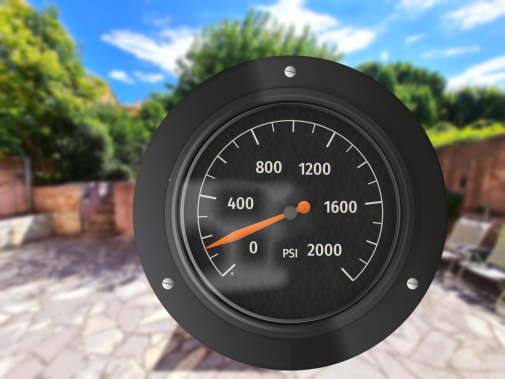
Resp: 150 psi
